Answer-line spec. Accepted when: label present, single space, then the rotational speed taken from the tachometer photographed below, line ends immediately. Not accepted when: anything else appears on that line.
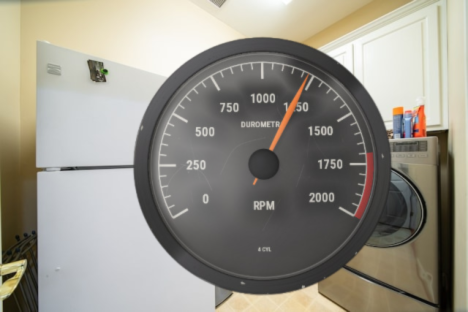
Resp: 1225 rpm
